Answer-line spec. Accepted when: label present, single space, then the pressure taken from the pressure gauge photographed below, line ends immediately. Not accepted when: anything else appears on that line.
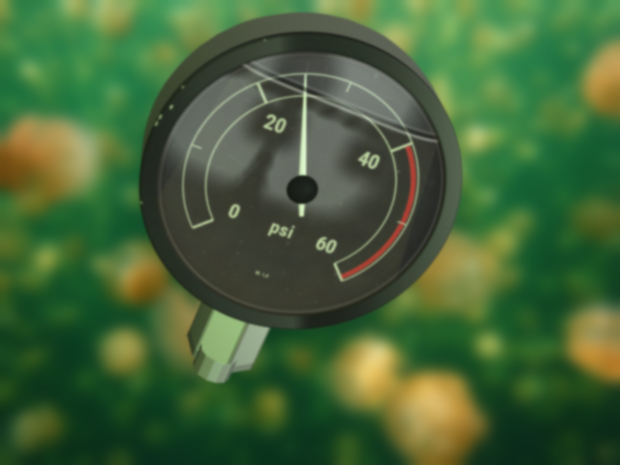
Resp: 25 psi
